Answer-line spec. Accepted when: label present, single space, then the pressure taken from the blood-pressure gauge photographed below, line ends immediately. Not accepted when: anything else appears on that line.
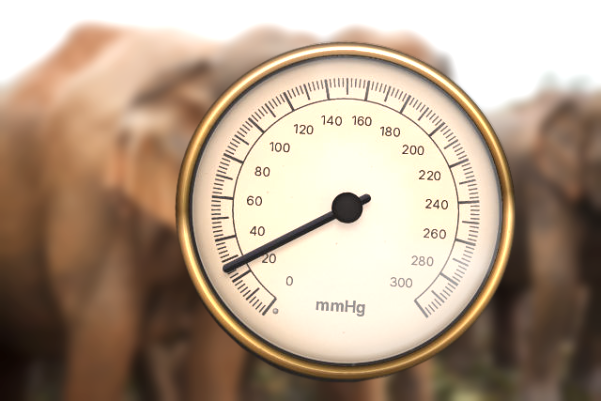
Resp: 26 mmHg
